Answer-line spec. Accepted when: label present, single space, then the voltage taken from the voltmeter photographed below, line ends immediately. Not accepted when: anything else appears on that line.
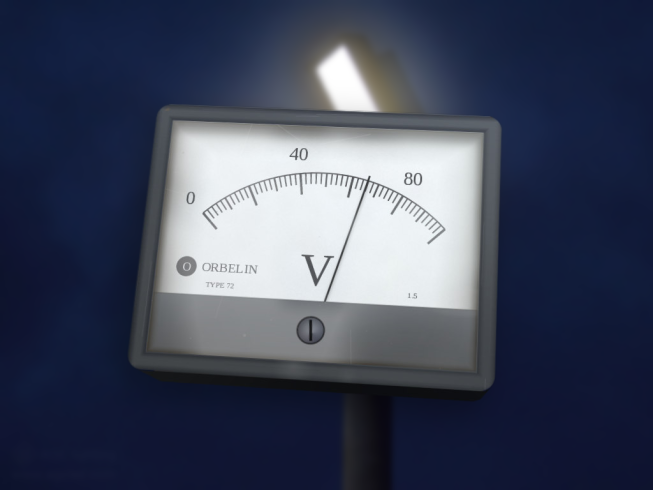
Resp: 66 V
